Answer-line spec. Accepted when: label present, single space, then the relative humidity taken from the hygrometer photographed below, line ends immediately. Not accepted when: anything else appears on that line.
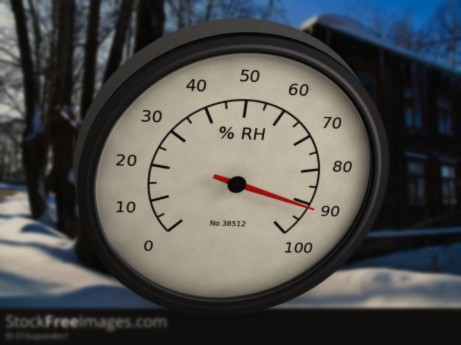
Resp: 90 %
